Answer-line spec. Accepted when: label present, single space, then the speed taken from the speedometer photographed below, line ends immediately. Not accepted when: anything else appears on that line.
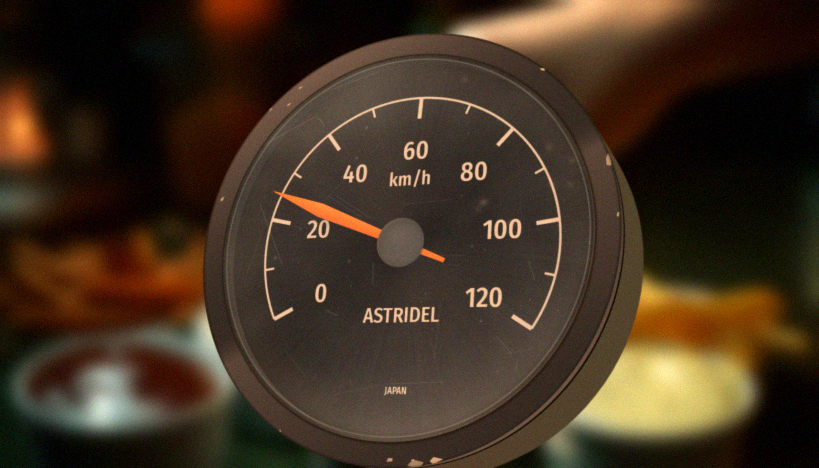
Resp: 25 km/h
